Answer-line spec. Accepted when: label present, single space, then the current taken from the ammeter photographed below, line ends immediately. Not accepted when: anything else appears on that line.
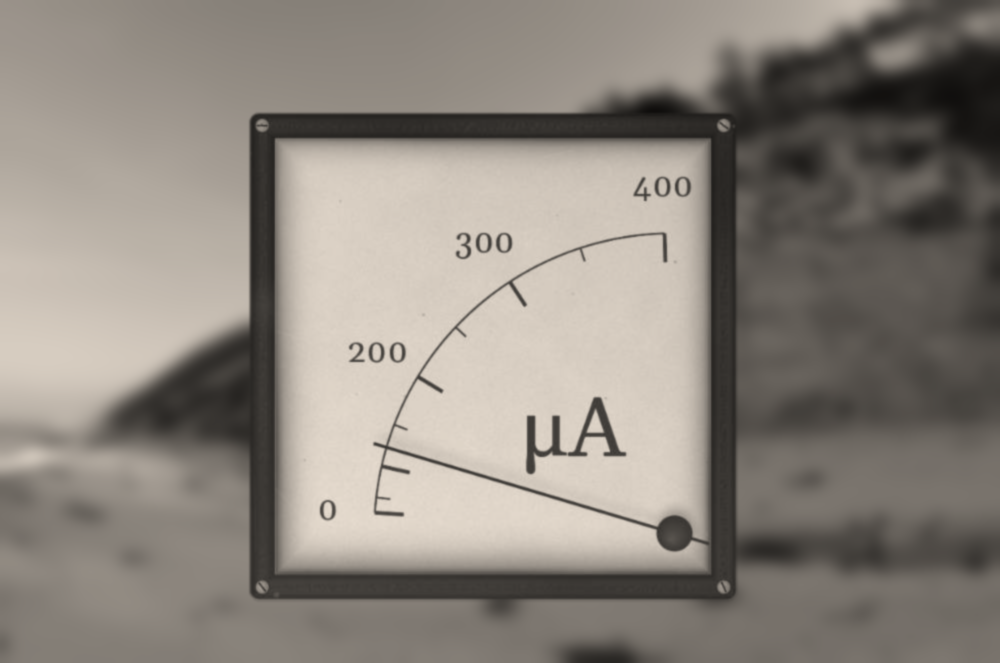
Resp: 125 µA
